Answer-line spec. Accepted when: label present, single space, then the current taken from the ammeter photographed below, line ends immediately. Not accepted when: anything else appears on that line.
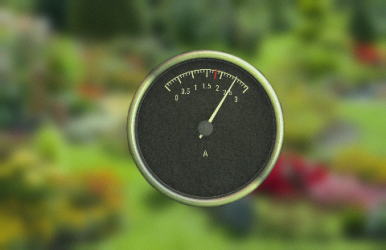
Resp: 2.5 A
